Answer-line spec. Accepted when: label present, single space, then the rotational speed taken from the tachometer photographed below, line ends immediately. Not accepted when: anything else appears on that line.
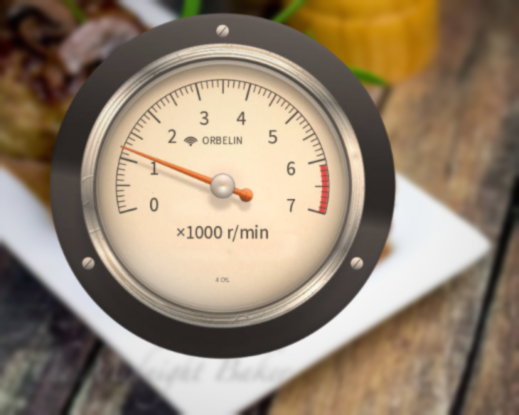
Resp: 1200 rpm
